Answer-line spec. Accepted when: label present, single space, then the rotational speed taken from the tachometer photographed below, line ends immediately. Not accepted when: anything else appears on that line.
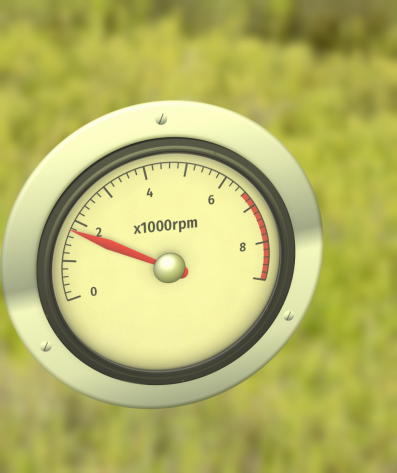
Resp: 1800 rpm
